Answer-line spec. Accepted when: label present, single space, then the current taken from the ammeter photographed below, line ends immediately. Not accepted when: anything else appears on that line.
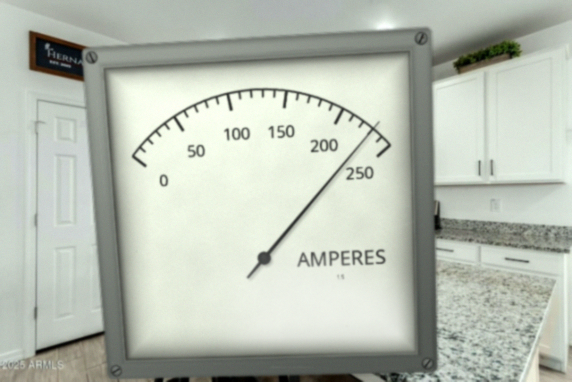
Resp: 230 A
